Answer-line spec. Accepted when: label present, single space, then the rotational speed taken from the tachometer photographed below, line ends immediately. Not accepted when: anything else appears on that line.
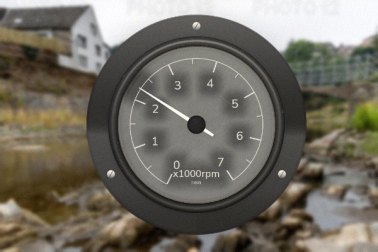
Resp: 2250 rpm
